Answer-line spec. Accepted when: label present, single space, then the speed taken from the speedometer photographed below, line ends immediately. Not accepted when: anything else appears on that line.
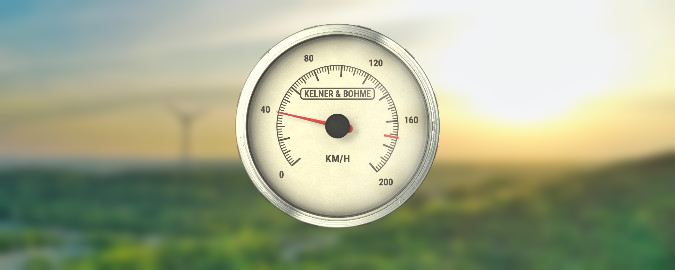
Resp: 40 km/h
